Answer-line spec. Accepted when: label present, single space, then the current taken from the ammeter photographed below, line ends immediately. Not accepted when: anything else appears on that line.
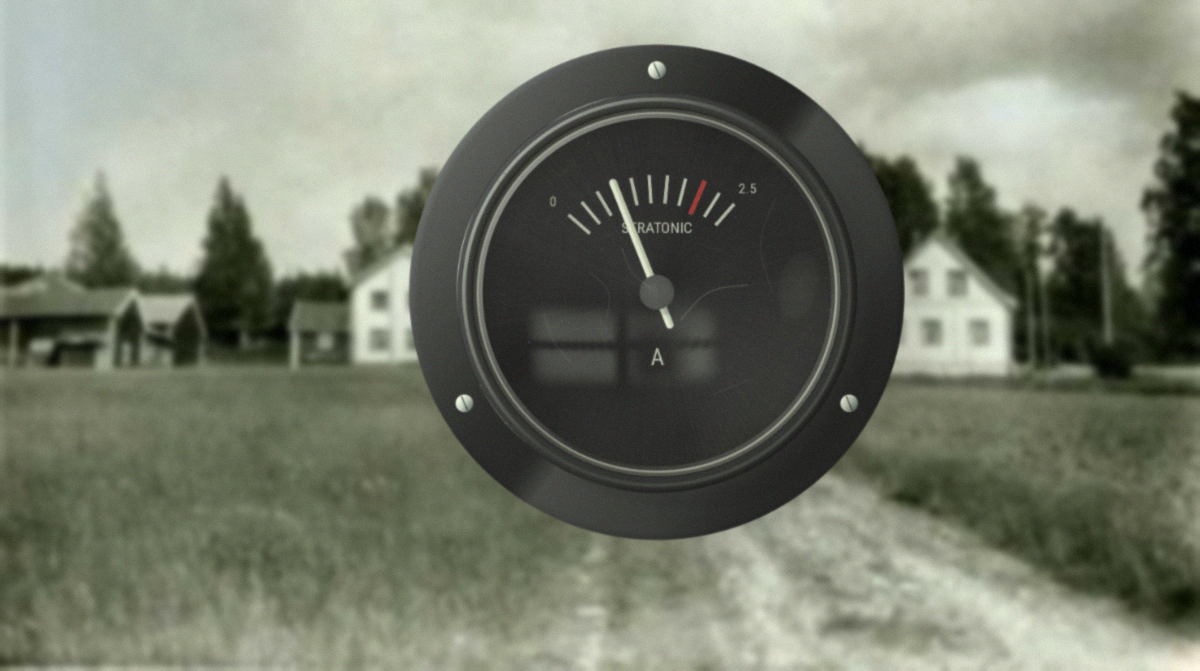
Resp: 0.75 A
